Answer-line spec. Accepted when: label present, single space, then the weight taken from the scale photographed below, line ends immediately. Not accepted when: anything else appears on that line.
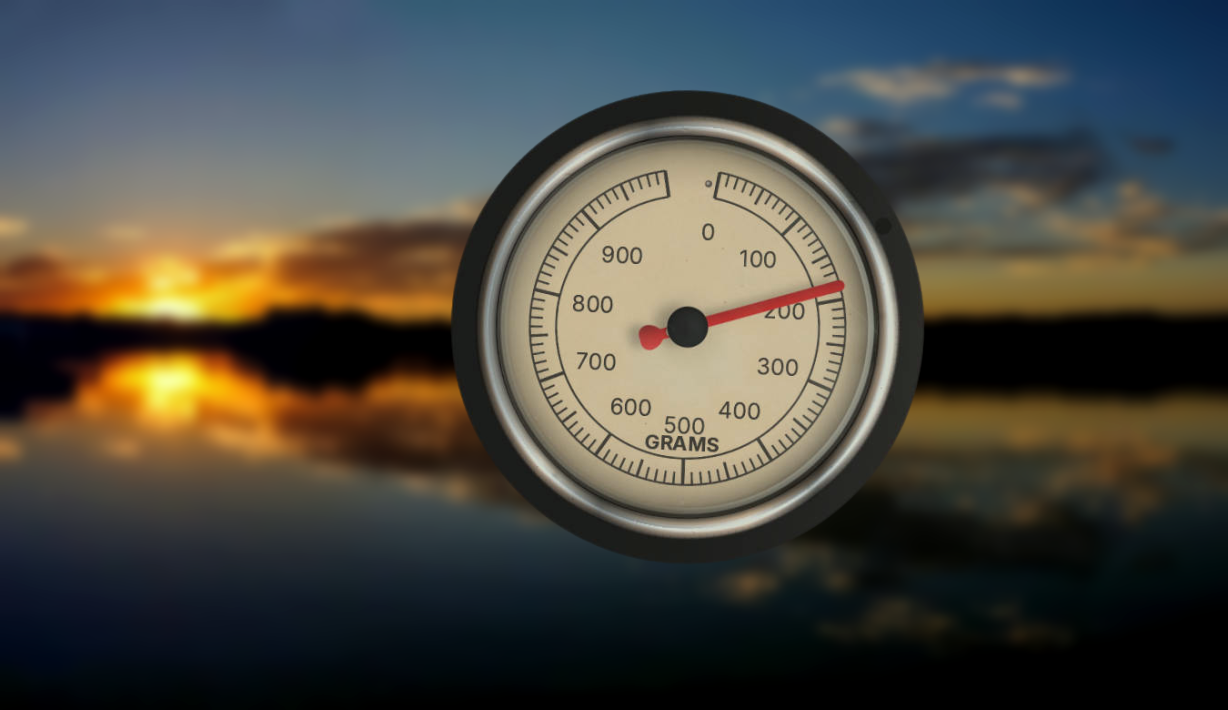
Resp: 185 g
